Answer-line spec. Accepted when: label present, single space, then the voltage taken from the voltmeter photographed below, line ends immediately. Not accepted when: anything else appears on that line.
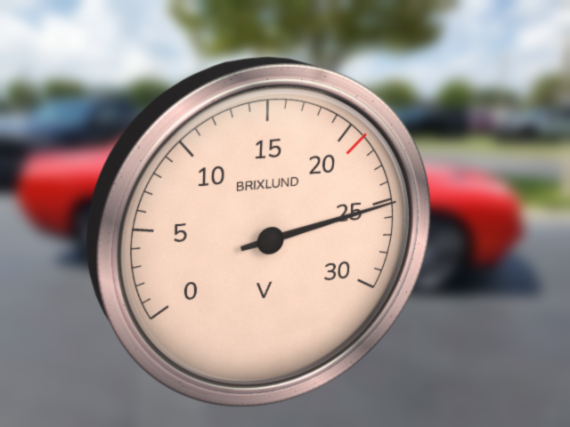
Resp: 25 V
